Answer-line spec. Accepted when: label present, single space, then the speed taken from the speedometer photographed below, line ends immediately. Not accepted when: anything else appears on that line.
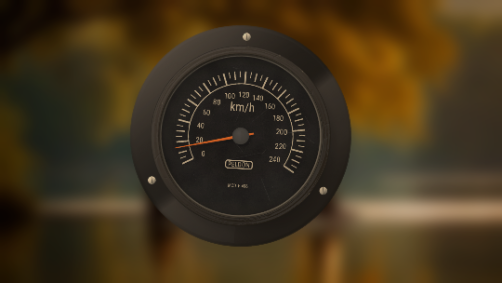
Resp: 15 km/h
